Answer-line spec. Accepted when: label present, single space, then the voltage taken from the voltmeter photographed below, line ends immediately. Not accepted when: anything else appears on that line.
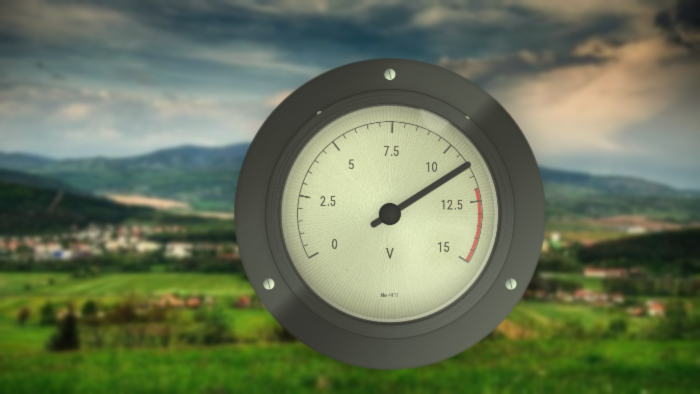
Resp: 11 V
